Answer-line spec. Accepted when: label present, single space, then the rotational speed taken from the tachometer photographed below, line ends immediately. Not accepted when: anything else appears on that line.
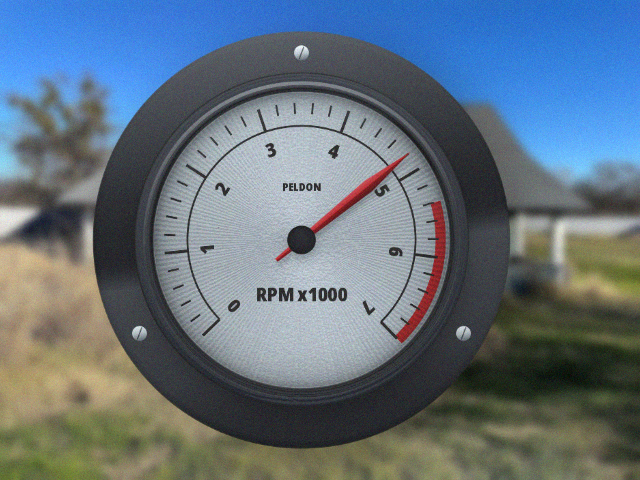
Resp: 4800 rpm
